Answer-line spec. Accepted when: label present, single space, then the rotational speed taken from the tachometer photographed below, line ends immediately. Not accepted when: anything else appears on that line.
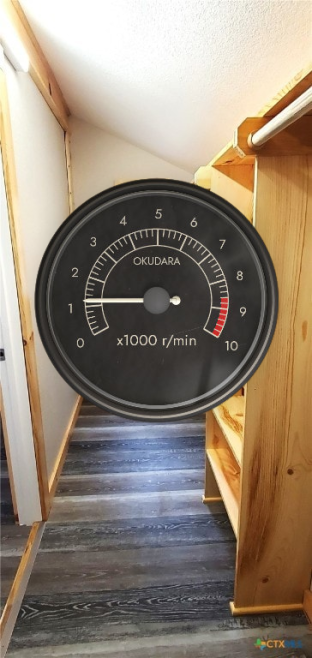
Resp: 1200 rpm
